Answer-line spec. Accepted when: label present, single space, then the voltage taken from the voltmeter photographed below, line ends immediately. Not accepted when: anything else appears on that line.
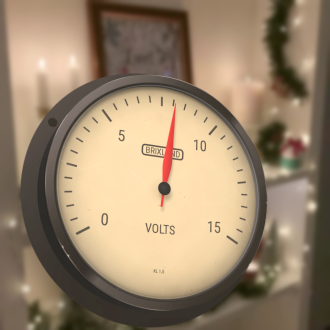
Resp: 8 V
